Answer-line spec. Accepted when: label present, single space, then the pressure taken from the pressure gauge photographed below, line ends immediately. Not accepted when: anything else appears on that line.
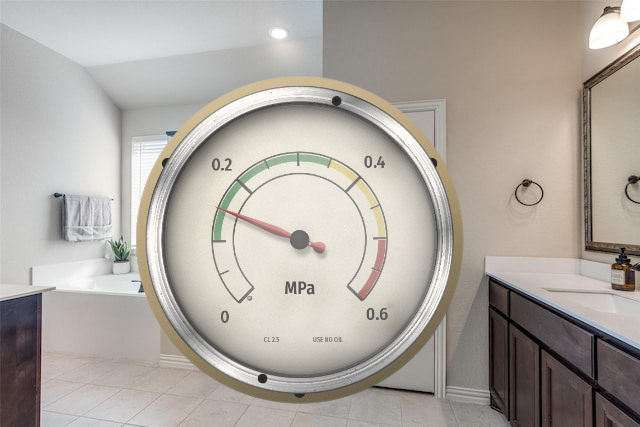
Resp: 0.15 MPa
